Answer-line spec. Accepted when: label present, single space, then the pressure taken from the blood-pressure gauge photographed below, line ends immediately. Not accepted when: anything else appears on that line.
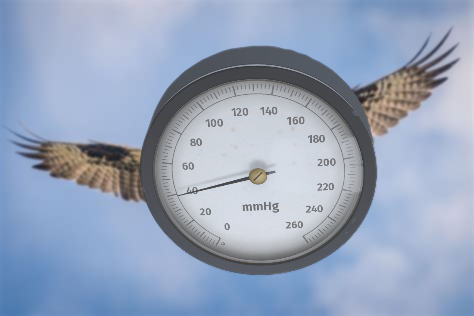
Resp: 40 mmHg
